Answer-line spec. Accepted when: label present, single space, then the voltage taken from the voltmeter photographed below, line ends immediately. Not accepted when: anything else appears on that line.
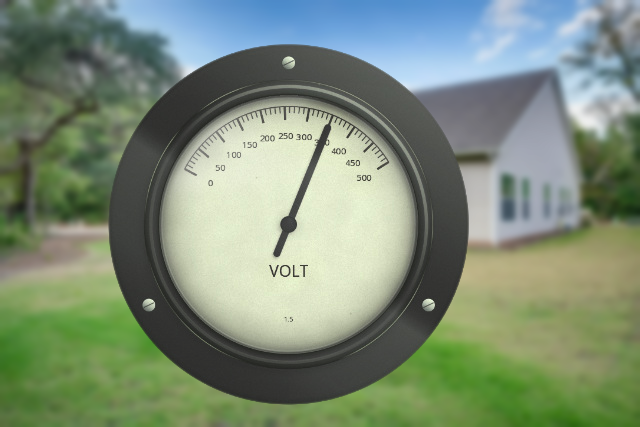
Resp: 350 V
